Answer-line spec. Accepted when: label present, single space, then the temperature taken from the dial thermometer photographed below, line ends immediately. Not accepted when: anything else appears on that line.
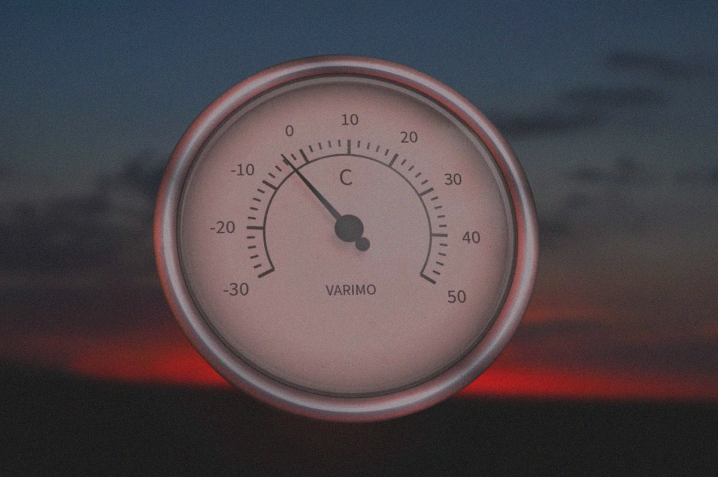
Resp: -4 °C
